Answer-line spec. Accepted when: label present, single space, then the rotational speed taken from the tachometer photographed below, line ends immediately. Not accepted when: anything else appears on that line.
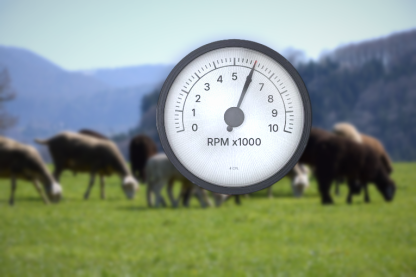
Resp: 6000 rpm
